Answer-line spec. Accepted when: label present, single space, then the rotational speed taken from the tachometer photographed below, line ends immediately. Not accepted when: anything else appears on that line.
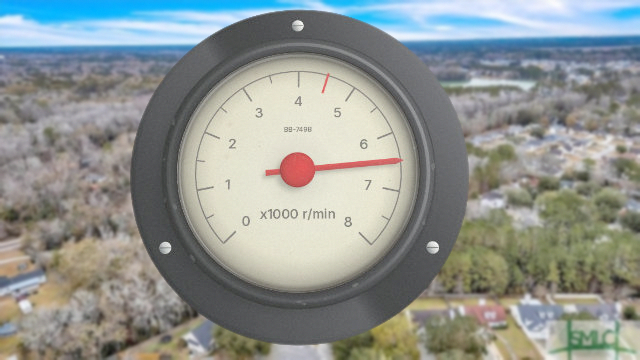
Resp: 6500 rpm
